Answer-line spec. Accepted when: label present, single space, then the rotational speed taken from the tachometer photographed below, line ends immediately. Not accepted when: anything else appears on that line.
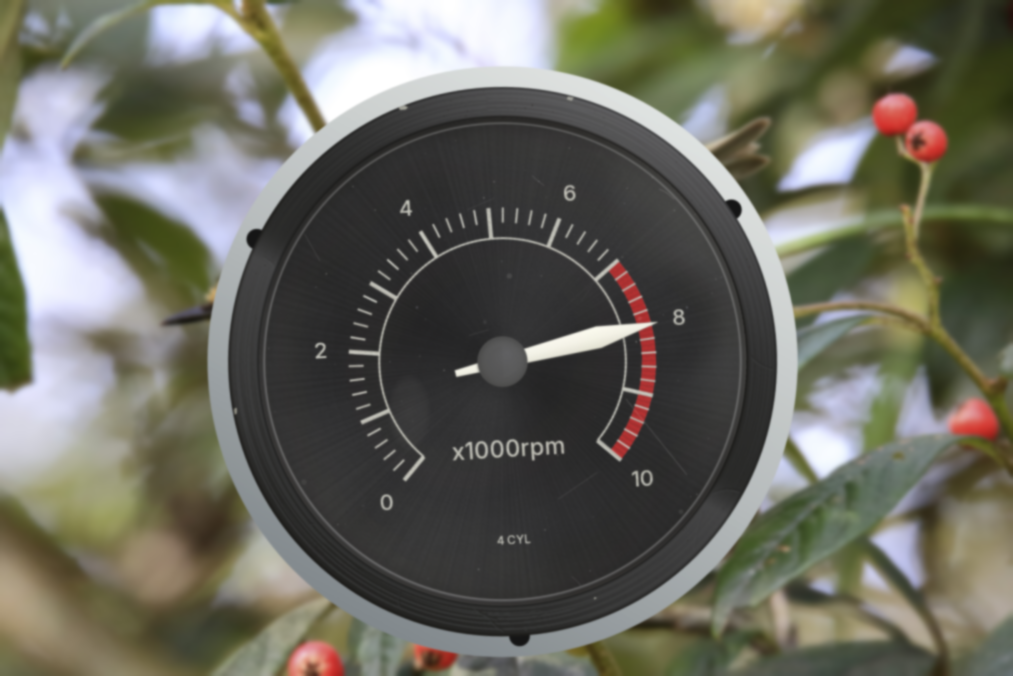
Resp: 8000 rpm
